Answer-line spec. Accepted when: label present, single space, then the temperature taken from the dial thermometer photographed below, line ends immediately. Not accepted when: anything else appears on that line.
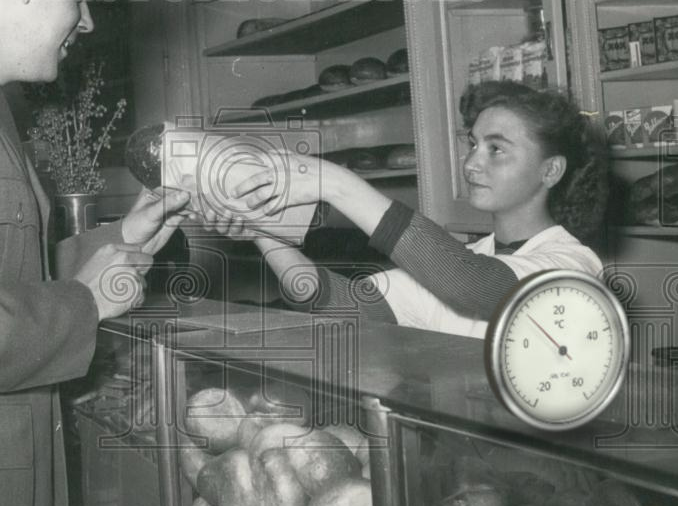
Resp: 8 °C
